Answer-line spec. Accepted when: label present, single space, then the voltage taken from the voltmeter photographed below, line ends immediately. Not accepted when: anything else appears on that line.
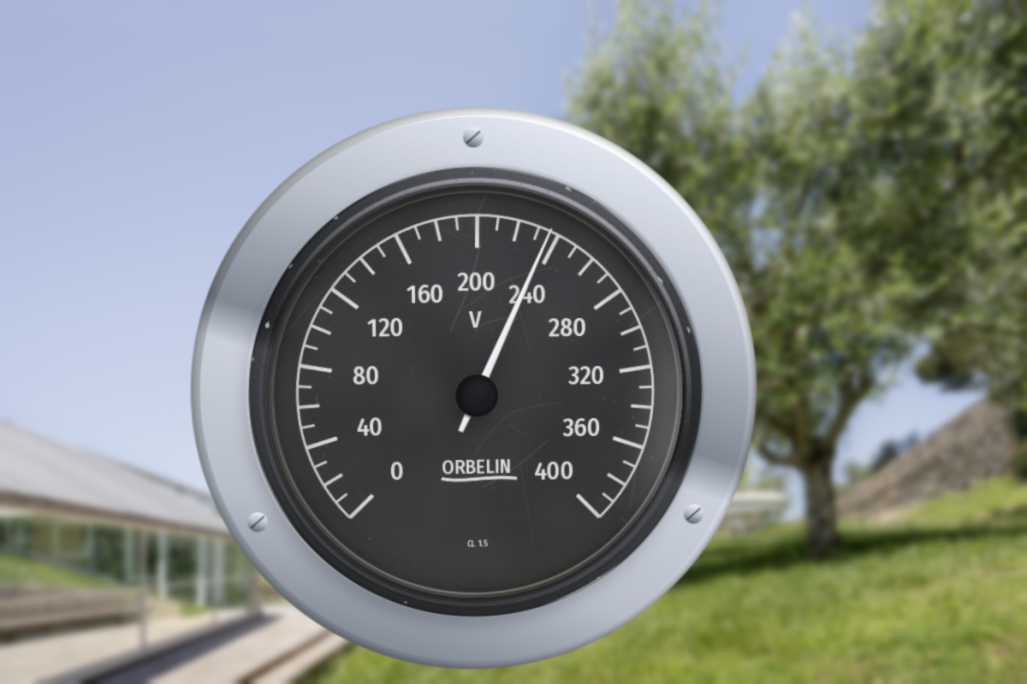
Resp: 235 V
